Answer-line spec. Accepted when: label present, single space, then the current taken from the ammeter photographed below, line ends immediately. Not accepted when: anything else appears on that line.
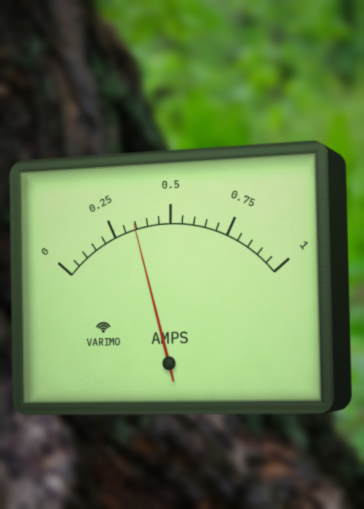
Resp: 0.35 A
